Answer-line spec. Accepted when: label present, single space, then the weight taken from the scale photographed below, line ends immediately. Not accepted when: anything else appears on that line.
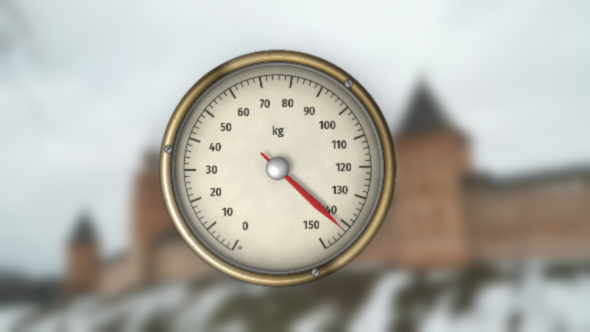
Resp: 142 kg
